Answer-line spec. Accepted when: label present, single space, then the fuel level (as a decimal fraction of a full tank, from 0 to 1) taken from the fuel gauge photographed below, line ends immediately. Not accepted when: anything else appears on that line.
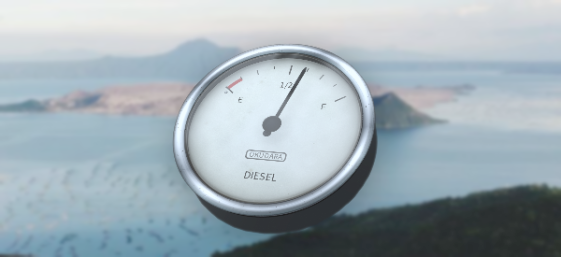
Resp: 0.625
